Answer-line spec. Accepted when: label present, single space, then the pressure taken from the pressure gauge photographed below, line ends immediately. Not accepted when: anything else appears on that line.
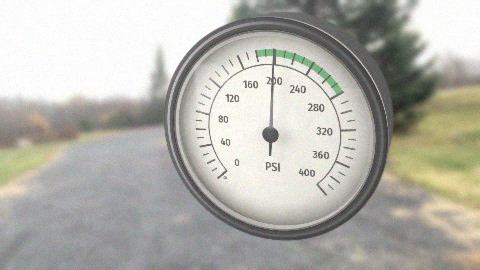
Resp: 200 psi
